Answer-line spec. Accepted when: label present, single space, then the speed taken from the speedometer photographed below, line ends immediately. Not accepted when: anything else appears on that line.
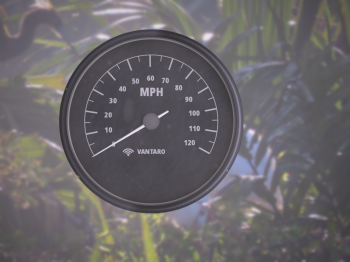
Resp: 0 mph
